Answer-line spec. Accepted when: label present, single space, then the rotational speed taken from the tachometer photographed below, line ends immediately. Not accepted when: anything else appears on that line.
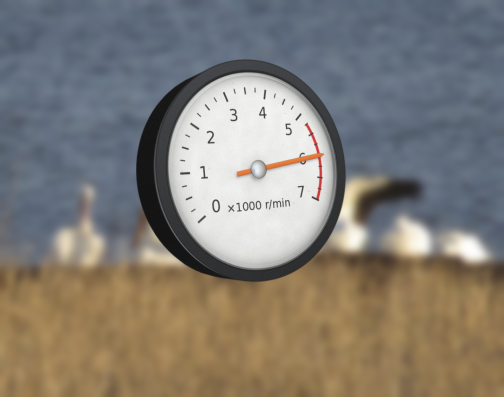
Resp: 6000 rpm
